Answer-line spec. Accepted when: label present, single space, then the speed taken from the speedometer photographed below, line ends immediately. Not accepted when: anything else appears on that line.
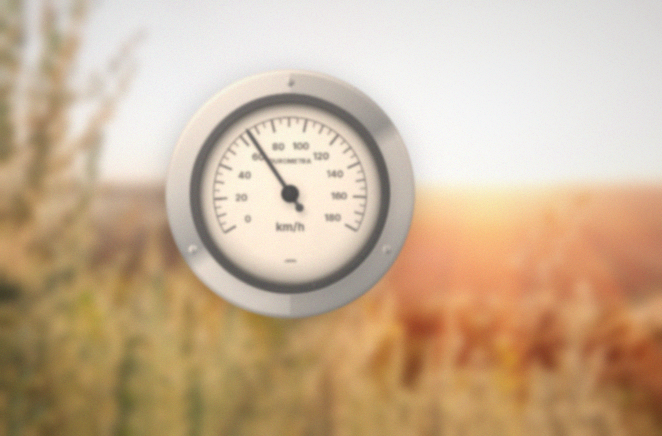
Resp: 65 km/h
